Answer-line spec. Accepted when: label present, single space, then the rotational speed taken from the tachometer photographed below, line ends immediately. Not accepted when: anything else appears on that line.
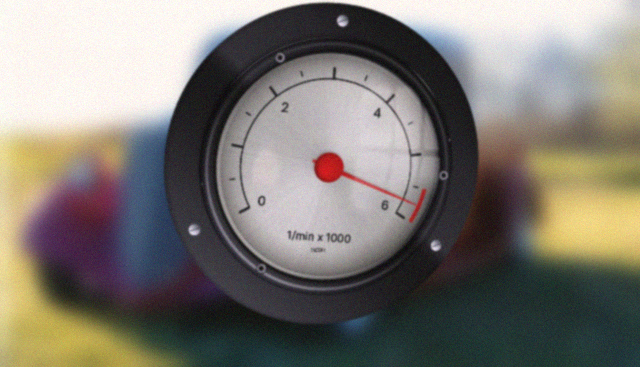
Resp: 5750 rpm
